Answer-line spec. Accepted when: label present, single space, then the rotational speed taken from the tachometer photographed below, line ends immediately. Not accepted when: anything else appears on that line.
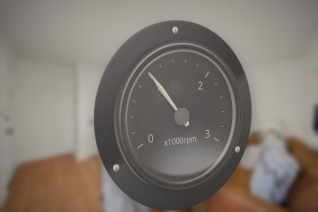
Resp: 1000 rpm
